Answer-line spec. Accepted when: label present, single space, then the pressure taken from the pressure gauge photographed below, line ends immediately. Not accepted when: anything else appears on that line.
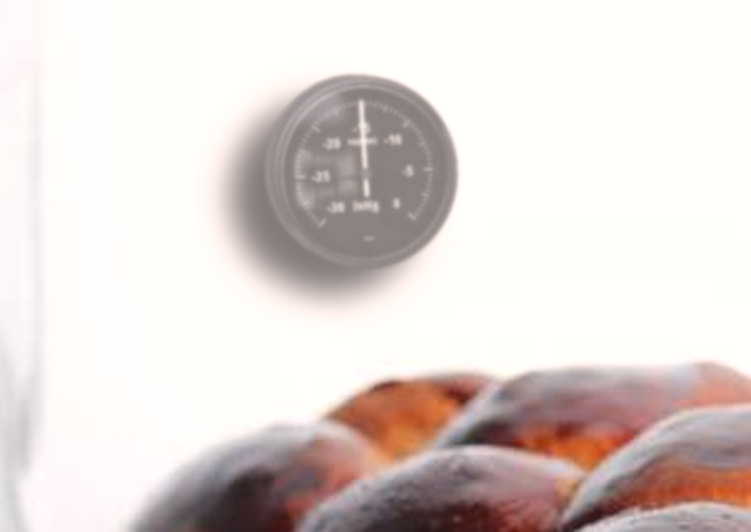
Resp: -15 inHg
